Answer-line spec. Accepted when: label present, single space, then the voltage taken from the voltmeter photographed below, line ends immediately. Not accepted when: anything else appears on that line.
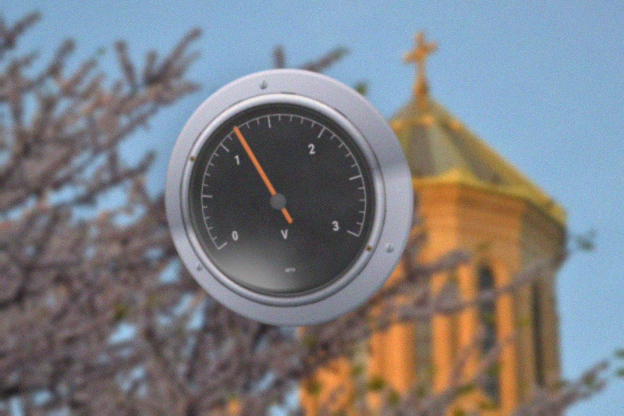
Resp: 1.2 V
